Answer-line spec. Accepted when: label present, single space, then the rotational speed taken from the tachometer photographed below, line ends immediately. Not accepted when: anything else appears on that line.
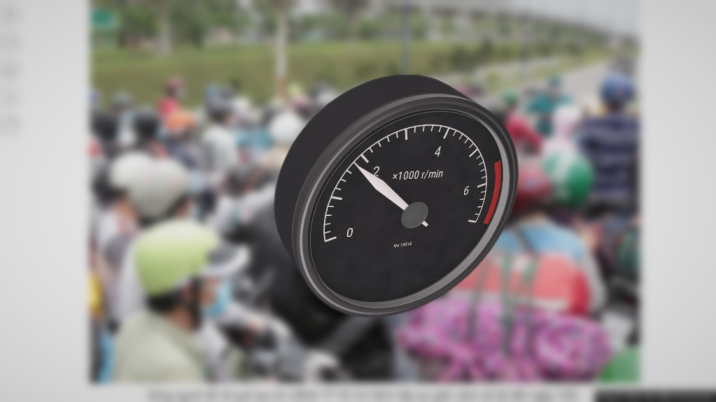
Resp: 1800 rpm
